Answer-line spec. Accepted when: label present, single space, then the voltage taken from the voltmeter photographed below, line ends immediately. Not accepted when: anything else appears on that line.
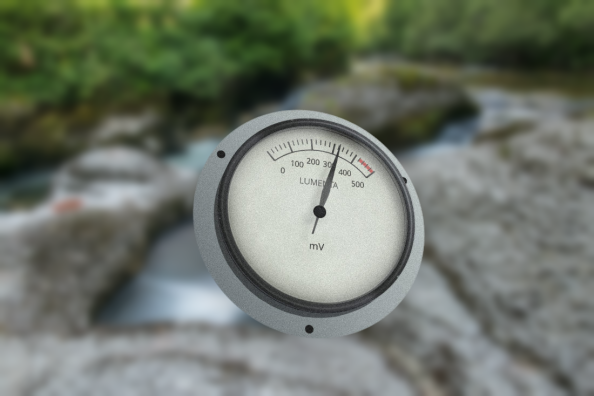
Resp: 320 mV
